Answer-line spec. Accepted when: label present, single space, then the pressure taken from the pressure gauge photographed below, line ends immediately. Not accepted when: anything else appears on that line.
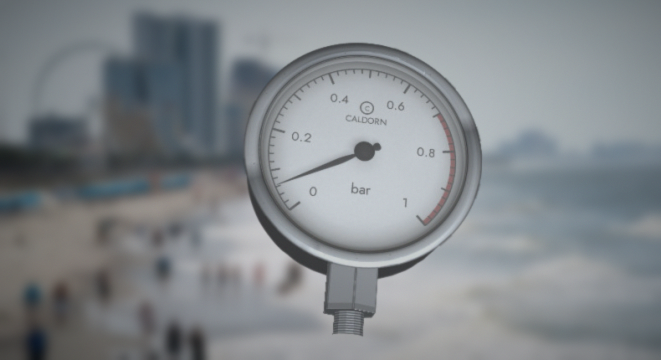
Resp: 0.06 bar
